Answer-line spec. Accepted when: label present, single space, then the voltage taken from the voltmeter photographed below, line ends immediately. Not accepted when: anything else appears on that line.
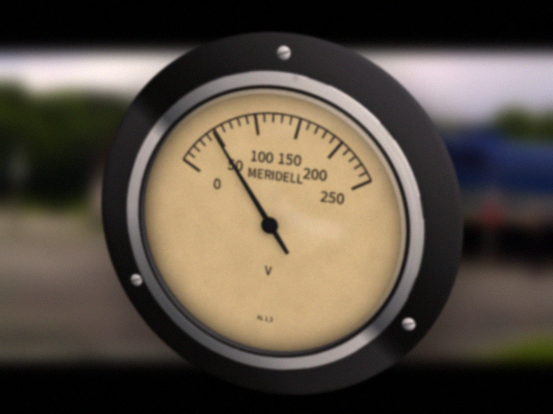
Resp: 50 V
